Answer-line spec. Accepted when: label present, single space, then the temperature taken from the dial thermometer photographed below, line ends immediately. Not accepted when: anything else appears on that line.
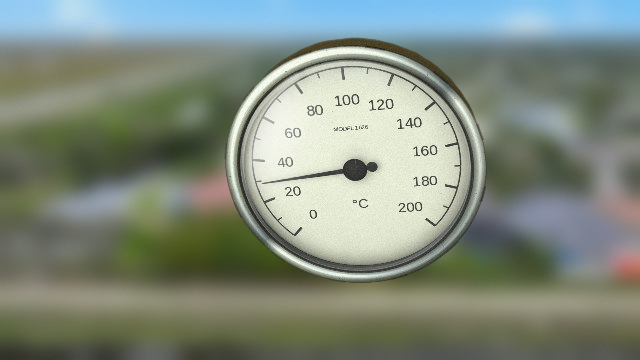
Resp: 30 °C
